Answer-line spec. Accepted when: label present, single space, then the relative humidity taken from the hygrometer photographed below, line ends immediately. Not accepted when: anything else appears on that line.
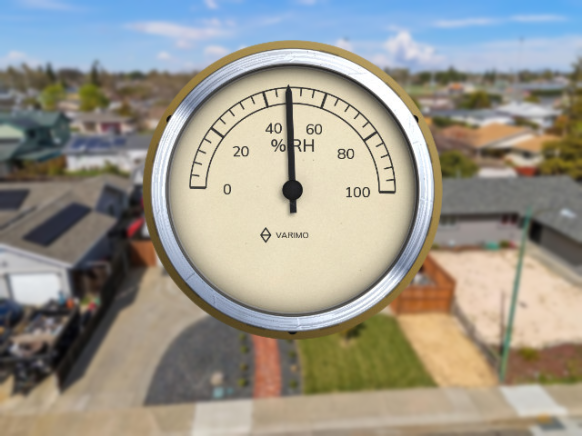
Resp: 48 %
